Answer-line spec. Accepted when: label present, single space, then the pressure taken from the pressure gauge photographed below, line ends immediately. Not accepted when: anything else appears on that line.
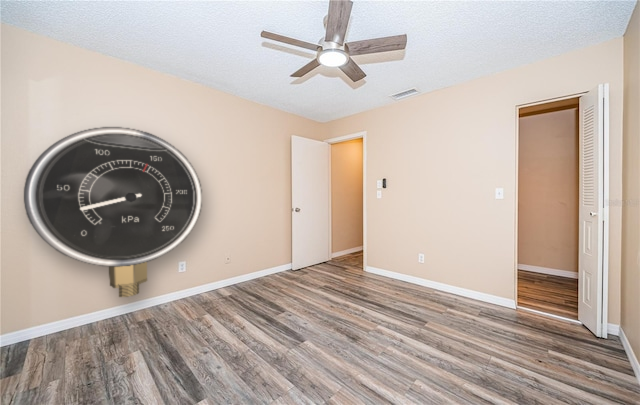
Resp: 25 kPa
